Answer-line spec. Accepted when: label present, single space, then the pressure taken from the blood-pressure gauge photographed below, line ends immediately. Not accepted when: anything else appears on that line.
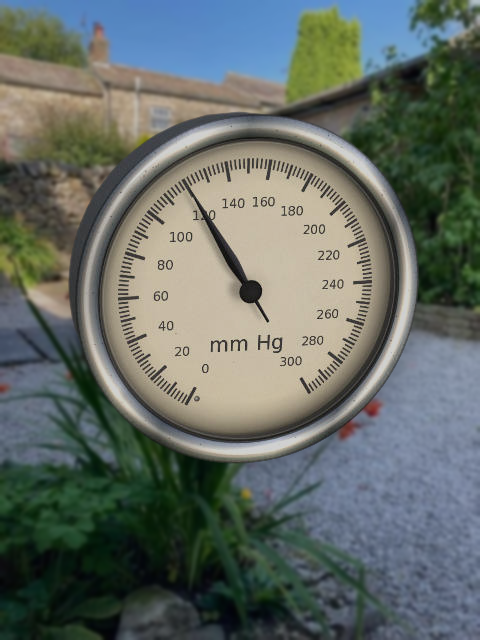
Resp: 120 mmHg
